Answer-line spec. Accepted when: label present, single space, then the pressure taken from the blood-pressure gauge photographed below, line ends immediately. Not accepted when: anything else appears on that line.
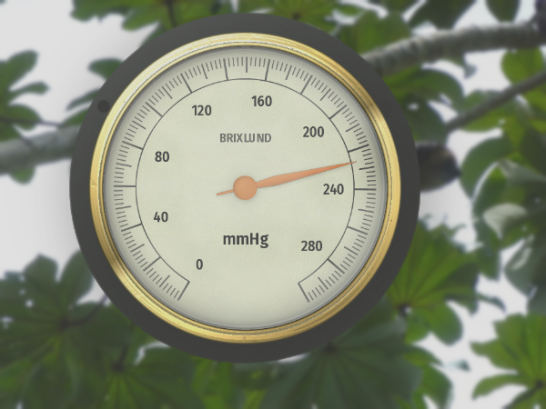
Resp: 226 mmHg
